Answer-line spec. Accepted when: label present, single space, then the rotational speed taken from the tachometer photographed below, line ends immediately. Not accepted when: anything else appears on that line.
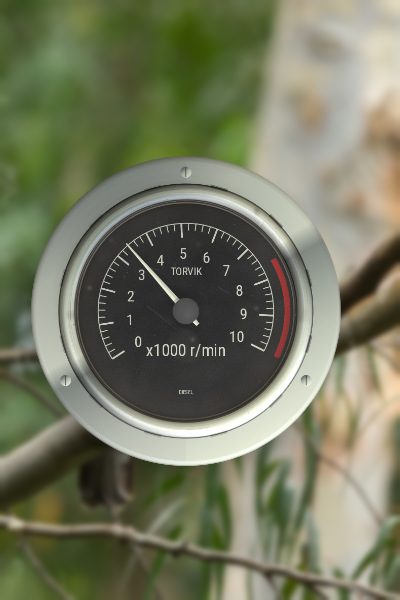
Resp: 3400 rpm
